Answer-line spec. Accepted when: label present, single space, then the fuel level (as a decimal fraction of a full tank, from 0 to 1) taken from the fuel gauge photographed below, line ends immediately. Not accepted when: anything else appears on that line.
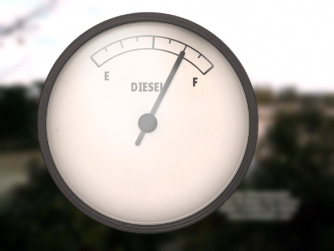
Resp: 0.75
